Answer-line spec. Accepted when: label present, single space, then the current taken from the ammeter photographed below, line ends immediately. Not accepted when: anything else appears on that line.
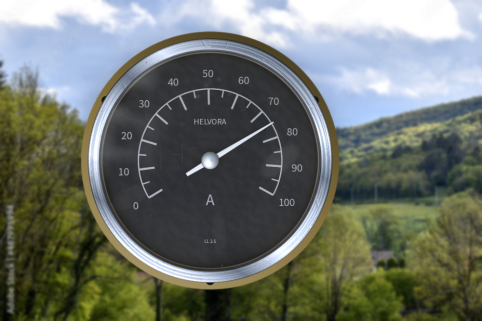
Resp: 75 A
